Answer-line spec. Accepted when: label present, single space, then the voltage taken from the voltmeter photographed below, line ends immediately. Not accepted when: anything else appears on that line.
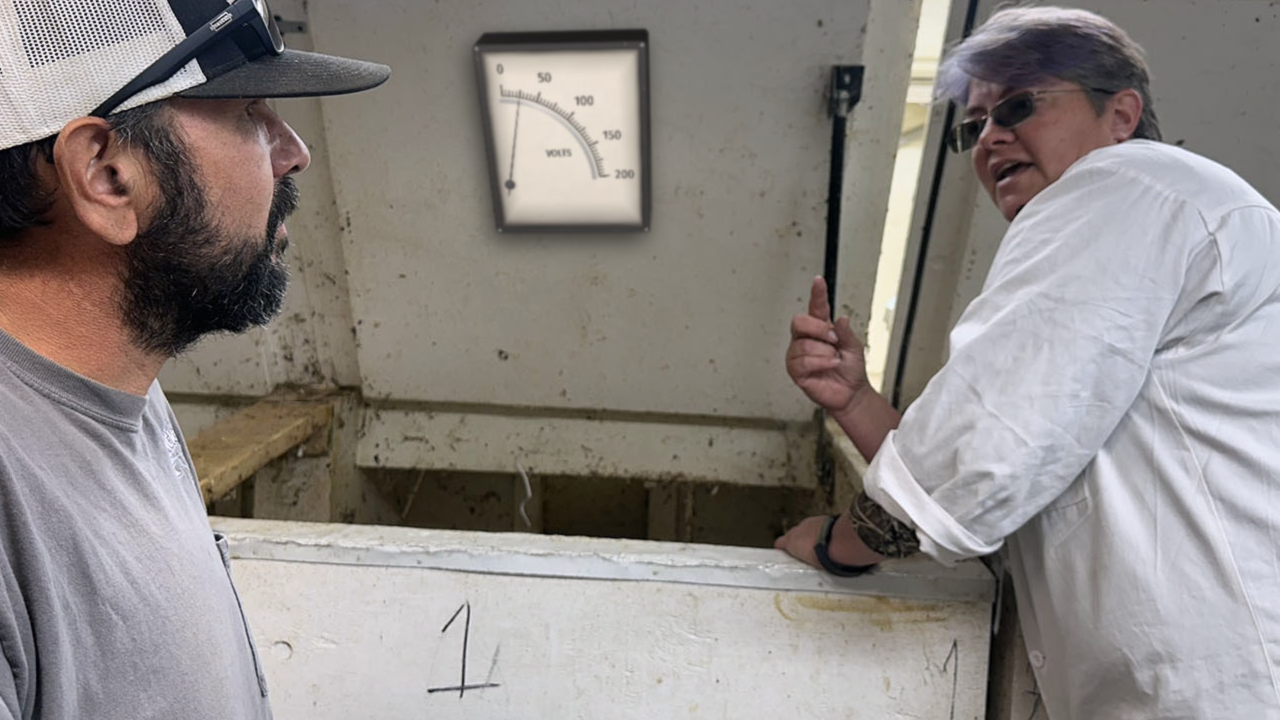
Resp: 25 V
